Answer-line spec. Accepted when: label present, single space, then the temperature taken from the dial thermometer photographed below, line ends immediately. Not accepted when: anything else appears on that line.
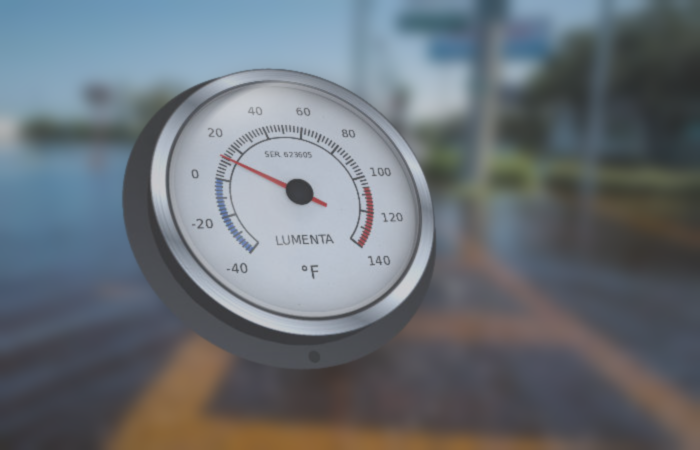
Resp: 10 °F
